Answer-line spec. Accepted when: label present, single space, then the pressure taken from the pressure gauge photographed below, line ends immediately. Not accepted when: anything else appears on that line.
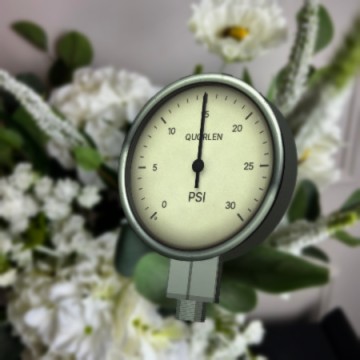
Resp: 15 psi
